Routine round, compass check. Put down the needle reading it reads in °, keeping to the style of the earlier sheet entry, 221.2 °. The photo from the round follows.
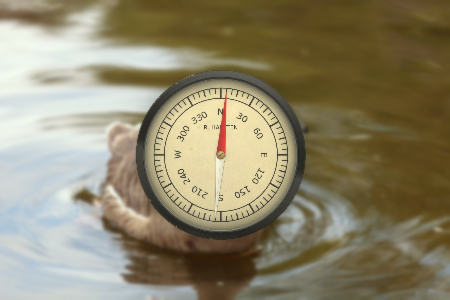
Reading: 5 °
